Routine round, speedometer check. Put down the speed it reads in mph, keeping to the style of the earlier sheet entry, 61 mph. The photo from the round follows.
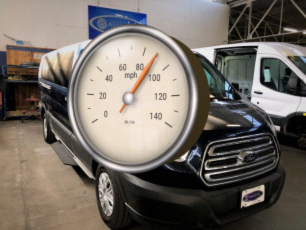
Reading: 90 mph
